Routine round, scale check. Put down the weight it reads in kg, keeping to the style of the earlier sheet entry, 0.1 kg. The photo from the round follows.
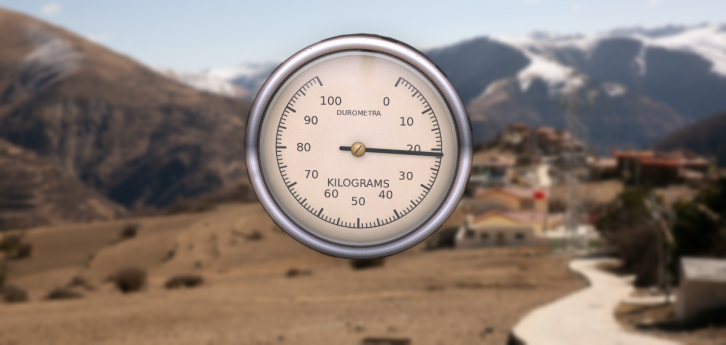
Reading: 21 kg
